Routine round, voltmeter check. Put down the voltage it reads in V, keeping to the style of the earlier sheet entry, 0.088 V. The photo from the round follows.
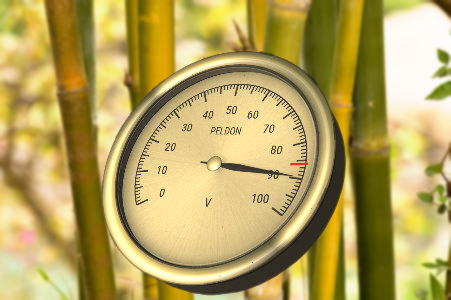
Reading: 90 V
